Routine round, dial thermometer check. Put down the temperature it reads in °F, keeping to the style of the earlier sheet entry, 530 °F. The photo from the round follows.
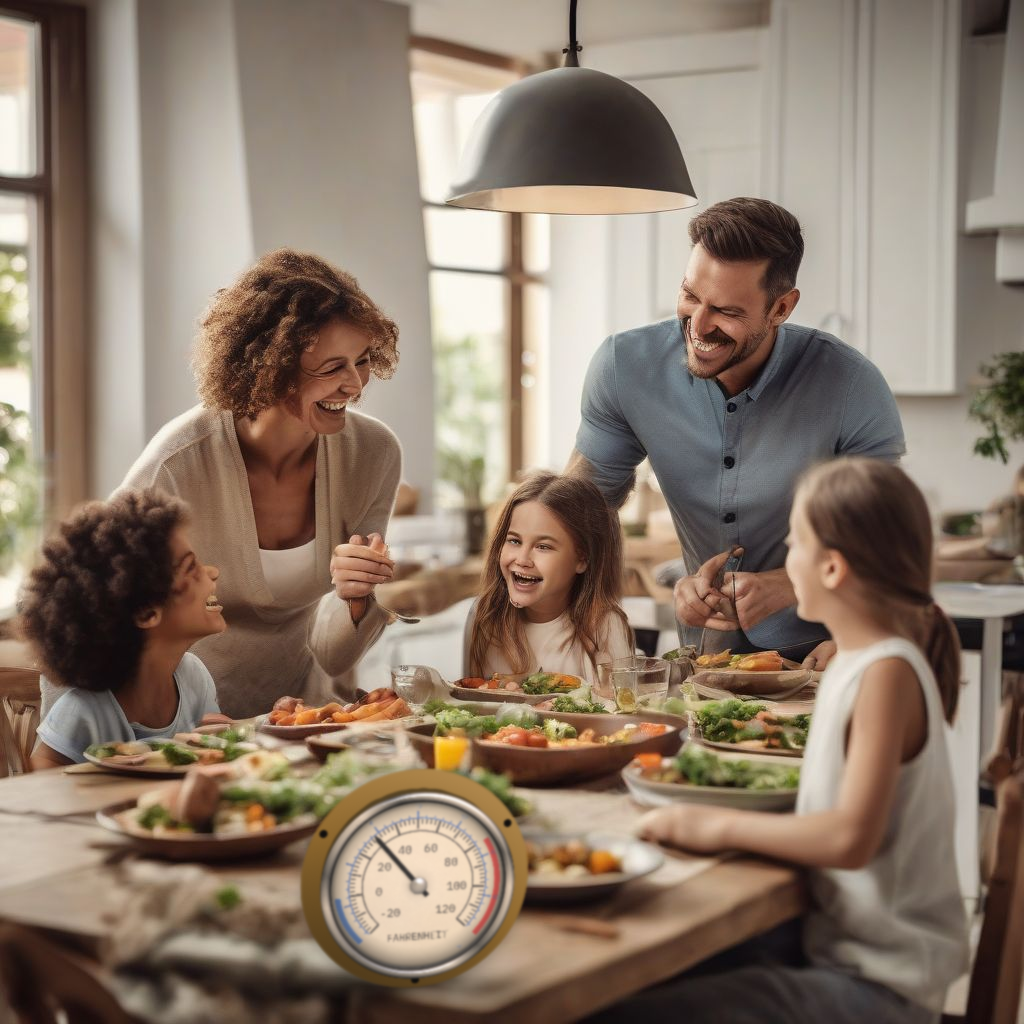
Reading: 30 °F
